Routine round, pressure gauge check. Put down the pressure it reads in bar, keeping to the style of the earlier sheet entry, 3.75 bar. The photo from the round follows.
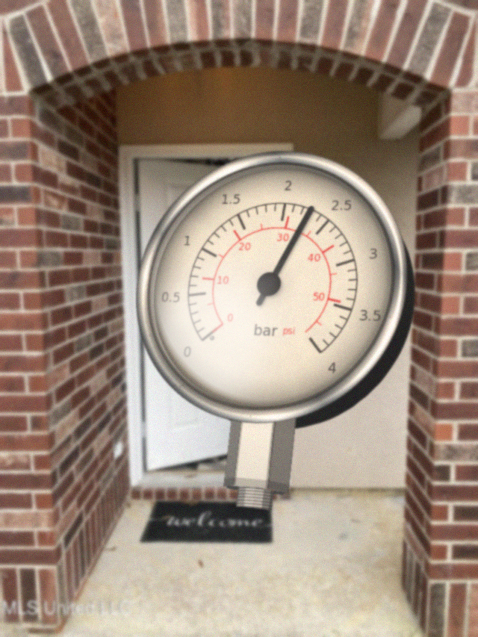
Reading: 2.3 bar
